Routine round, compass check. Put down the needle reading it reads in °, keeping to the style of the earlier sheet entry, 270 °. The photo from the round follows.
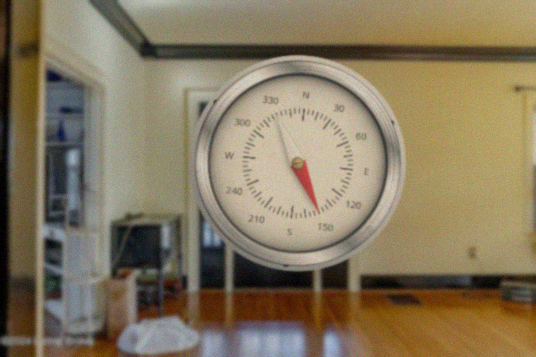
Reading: 150 °
